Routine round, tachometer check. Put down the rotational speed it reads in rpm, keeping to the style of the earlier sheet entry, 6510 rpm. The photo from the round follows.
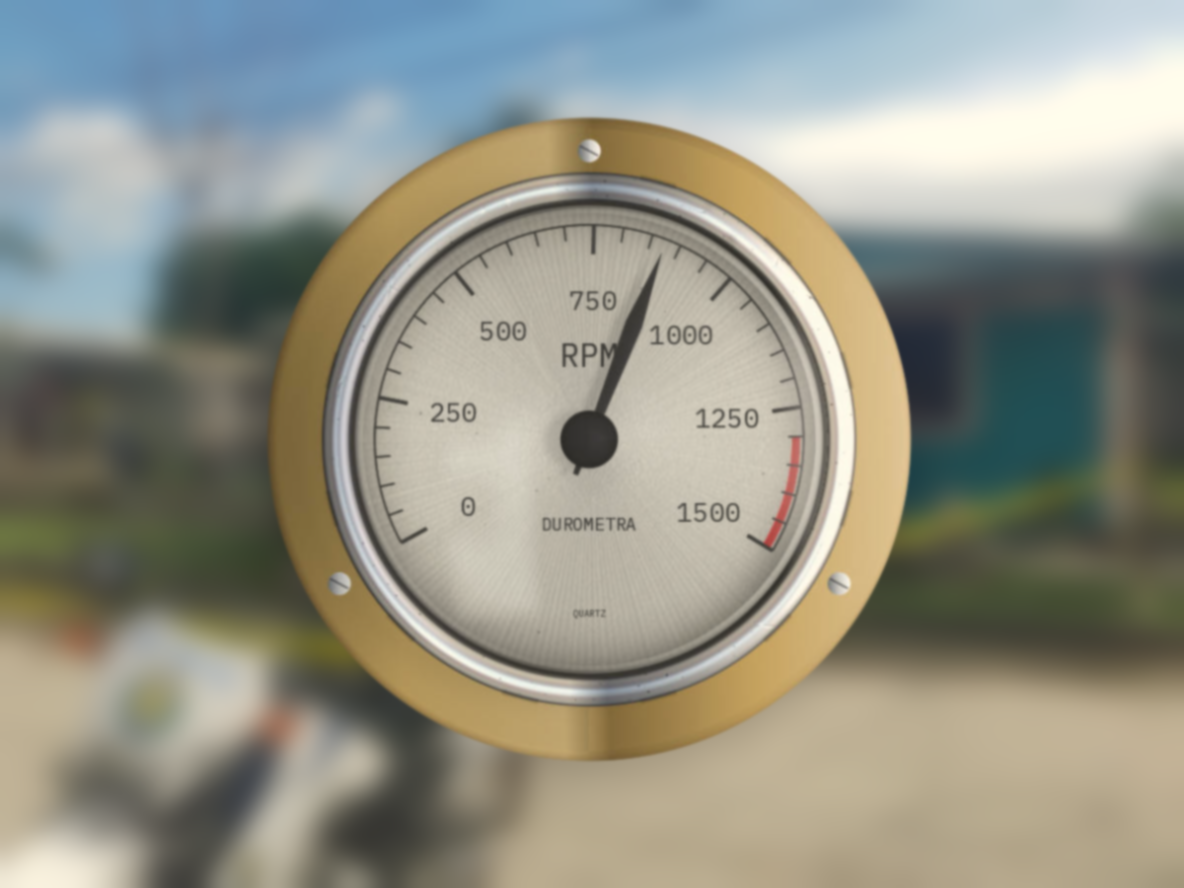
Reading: 875 rpm
